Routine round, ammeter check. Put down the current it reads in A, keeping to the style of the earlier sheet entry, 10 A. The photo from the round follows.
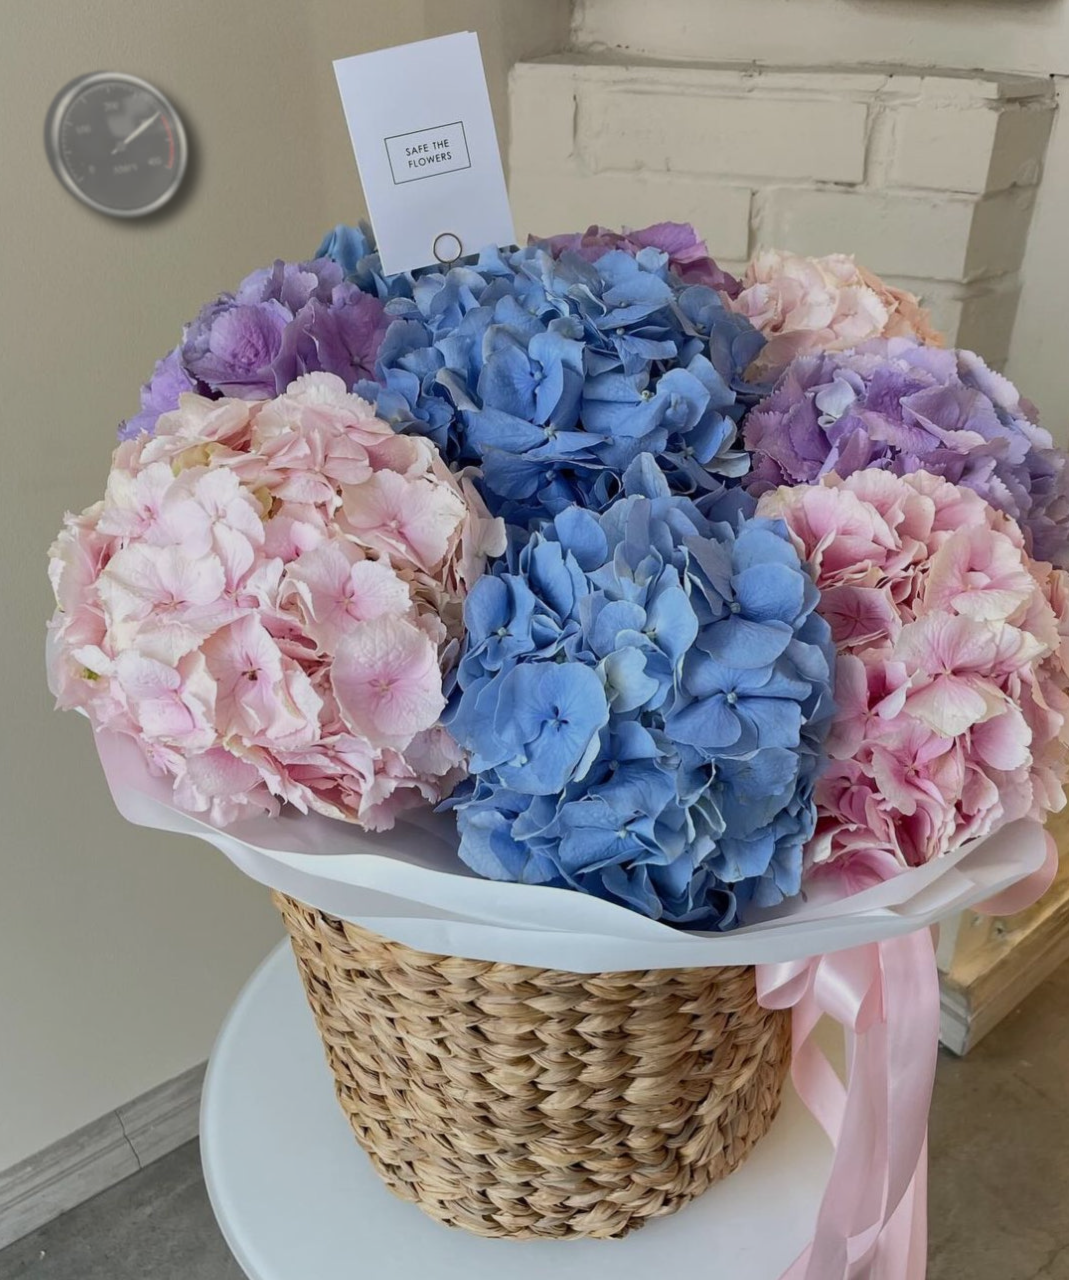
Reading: 300 A
